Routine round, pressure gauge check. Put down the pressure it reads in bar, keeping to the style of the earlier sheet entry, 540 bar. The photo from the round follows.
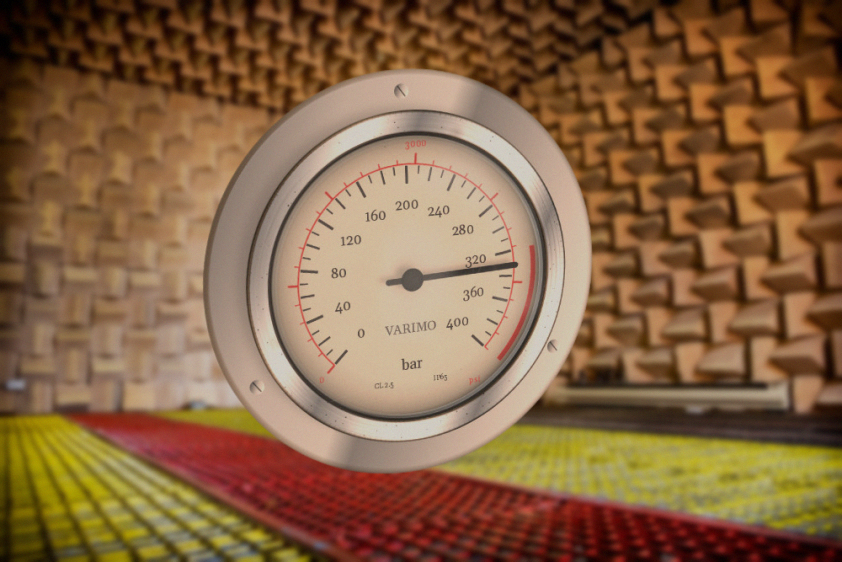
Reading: 330 bar
